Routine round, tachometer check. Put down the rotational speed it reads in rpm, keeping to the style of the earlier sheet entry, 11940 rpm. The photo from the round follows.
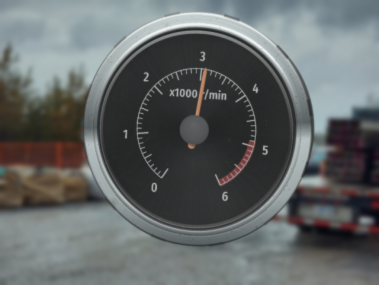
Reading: 3100 rpm
